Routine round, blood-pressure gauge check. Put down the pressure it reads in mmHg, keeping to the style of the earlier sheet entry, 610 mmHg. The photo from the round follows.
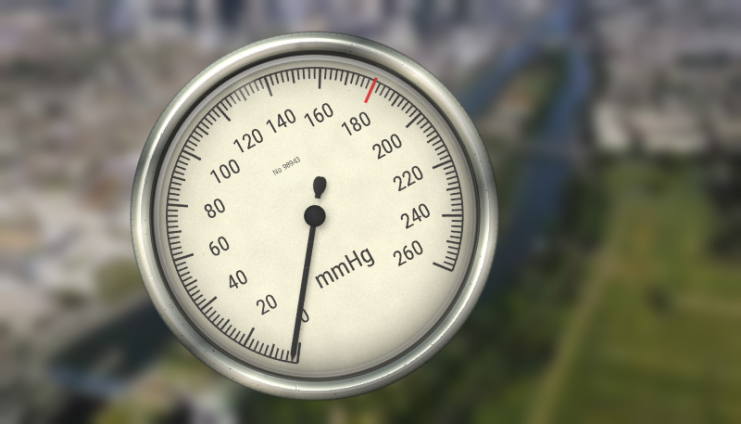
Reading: 2 mmHg
